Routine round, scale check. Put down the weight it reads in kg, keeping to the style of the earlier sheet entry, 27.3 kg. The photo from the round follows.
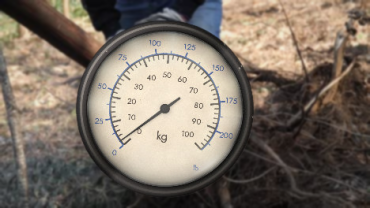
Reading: 2 kg
